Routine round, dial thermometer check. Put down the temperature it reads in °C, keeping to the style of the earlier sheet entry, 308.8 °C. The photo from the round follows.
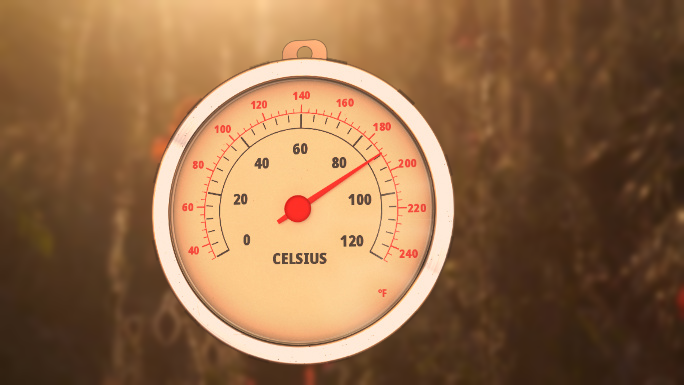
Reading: 88 °C
